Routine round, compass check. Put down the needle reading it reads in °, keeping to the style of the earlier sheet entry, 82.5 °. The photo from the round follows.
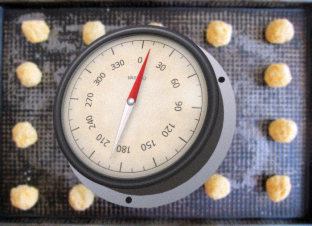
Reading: 10 °
